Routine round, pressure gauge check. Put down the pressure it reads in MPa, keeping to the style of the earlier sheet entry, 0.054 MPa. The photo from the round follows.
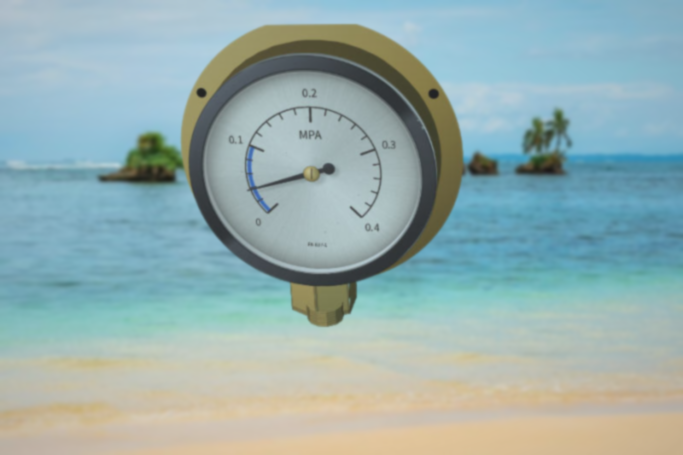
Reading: 0.04 MPa
